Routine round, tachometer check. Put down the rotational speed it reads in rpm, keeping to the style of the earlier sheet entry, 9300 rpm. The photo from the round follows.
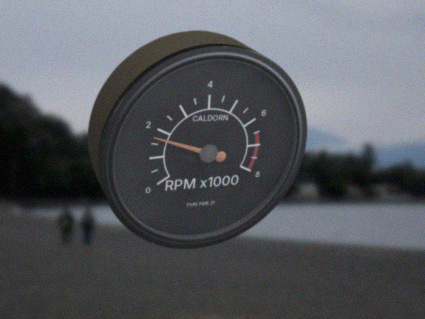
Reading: 1750 rpm
